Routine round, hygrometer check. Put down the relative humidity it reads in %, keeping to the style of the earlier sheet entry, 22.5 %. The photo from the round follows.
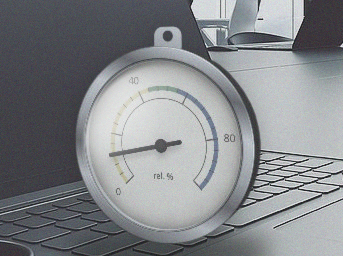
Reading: 12 %
